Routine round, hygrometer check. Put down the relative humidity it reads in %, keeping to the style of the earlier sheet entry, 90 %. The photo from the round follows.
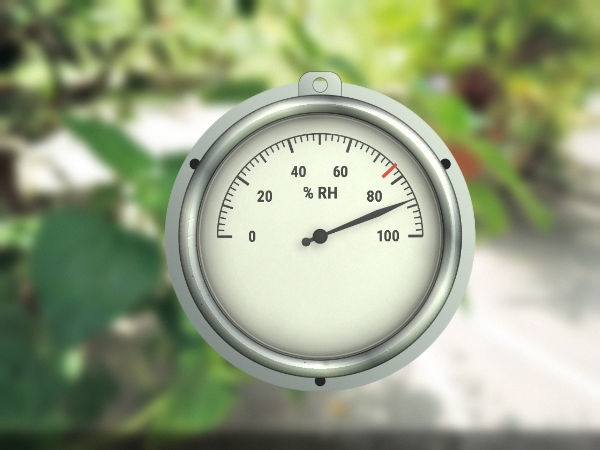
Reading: 88 %
